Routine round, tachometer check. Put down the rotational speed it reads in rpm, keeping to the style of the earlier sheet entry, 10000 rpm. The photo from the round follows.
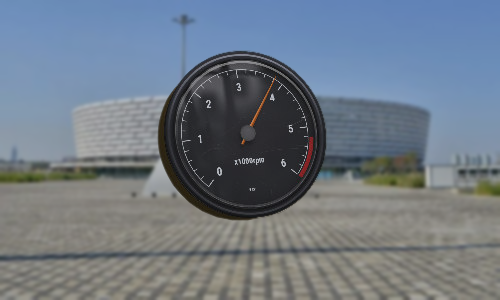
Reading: 3800 rpm
